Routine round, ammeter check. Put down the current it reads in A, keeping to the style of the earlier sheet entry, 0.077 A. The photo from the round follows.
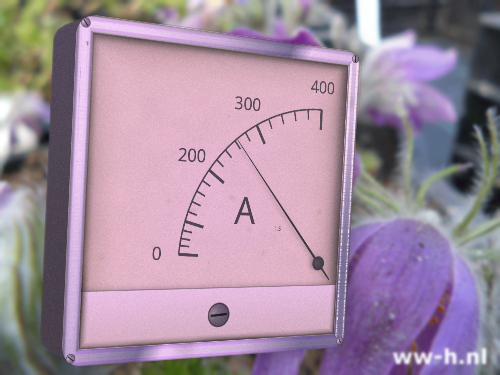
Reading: 260 A
